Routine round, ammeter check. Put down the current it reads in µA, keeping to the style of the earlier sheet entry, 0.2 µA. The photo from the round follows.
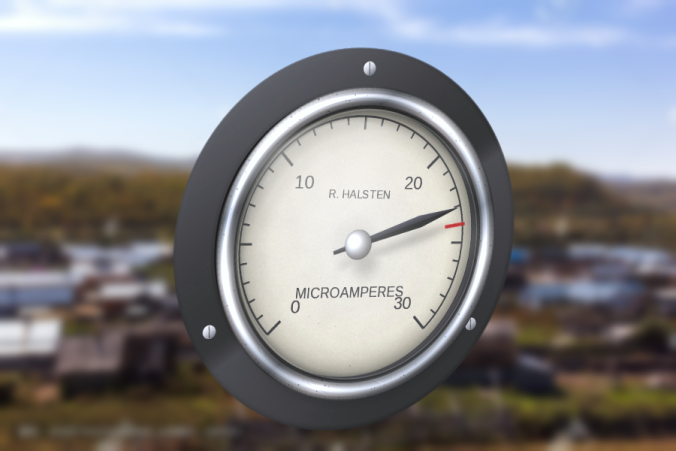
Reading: 23 µA
